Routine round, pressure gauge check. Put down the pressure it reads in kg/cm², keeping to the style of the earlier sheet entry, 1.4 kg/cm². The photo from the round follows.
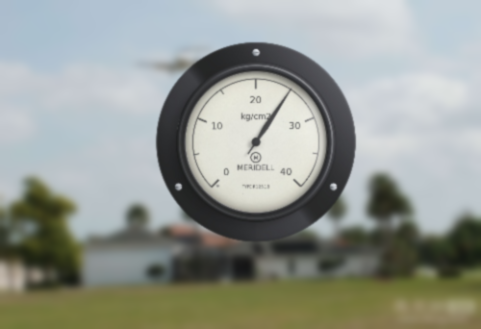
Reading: 25 kg/cm²
